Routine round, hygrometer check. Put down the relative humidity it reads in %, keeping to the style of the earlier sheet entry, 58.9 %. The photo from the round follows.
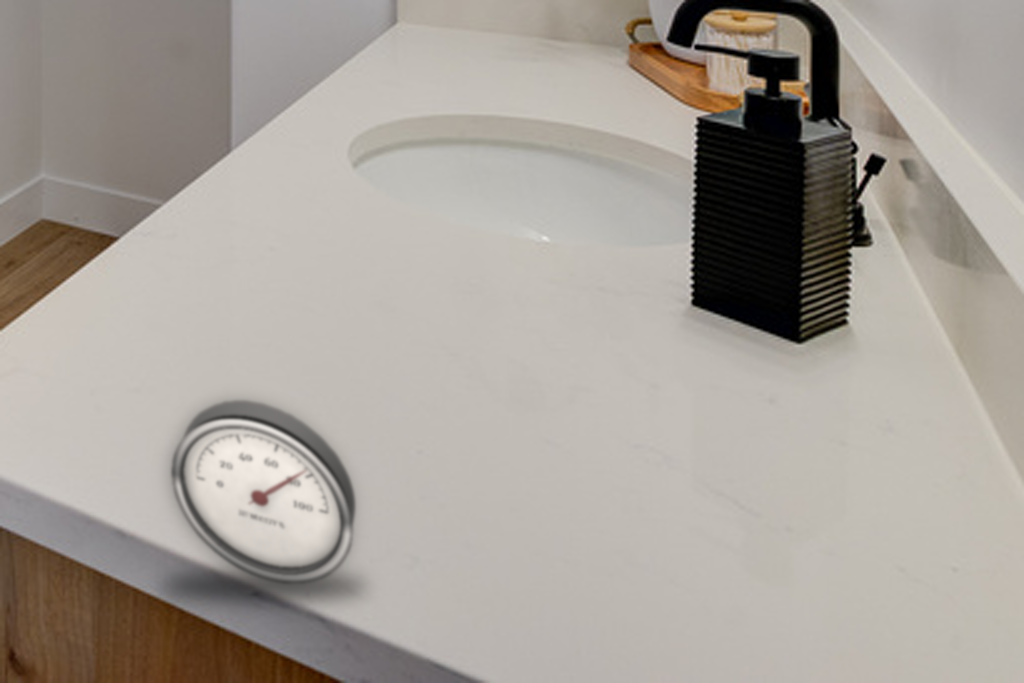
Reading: 76 %
